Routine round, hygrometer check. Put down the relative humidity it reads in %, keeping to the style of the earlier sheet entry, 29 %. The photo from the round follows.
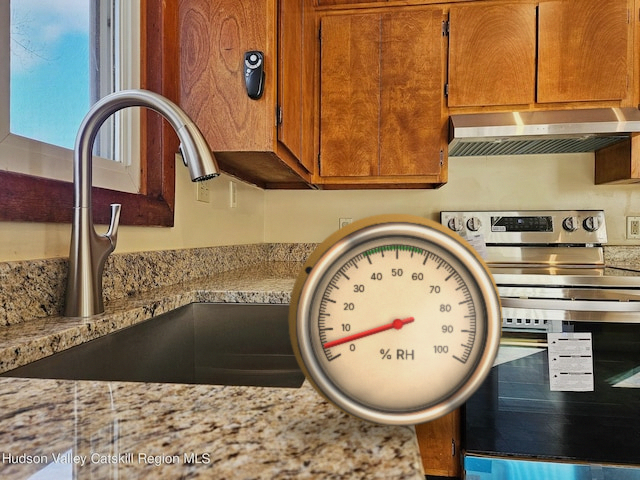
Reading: 5 %
